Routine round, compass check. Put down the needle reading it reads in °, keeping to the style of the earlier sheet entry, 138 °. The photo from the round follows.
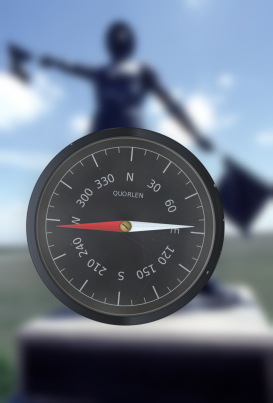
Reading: 265 °
